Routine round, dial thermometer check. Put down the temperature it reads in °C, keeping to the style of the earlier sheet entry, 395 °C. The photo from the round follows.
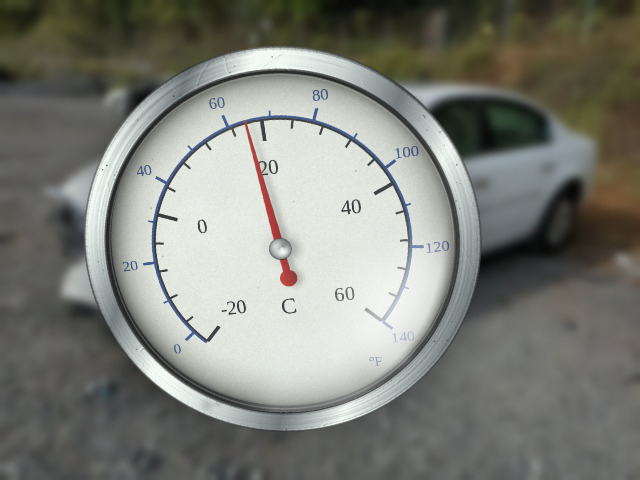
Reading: 18 °C
